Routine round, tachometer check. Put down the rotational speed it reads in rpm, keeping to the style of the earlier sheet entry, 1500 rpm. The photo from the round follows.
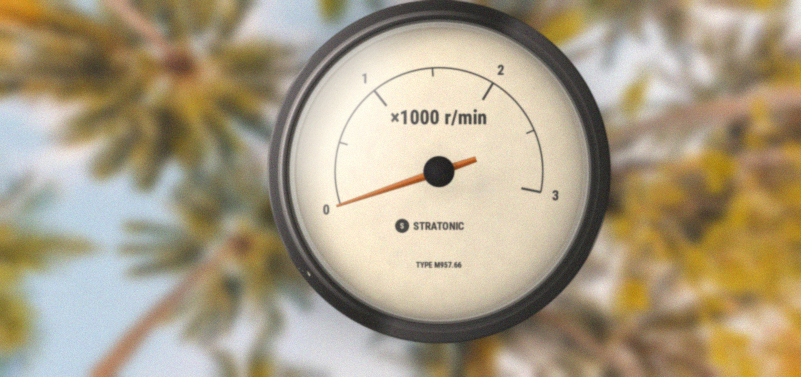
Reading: 0 rpm
